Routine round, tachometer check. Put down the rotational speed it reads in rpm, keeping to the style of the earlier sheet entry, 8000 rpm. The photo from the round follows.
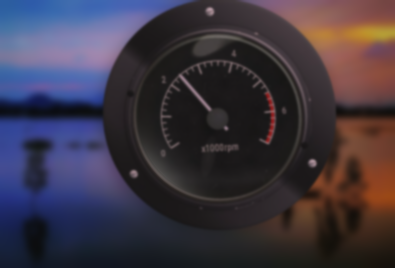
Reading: 2400 rpm
